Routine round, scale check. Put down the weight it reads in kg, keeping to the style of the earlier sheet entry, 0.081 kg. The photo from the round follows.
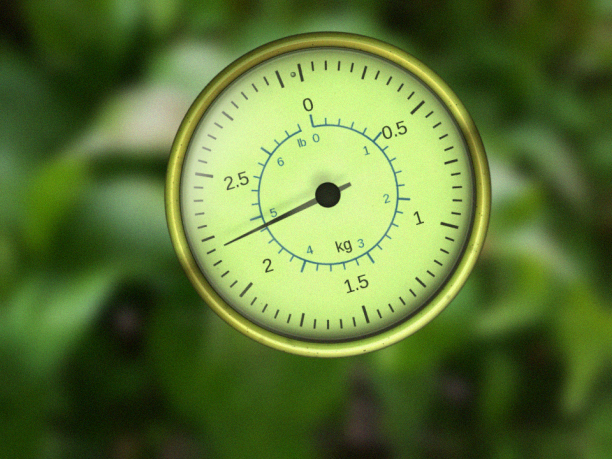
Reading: 2.2 kg
